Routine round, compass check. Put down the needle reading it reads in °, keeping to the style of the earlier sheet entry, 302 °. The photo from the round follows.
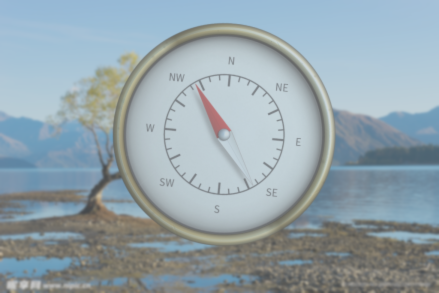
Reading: 325 °
